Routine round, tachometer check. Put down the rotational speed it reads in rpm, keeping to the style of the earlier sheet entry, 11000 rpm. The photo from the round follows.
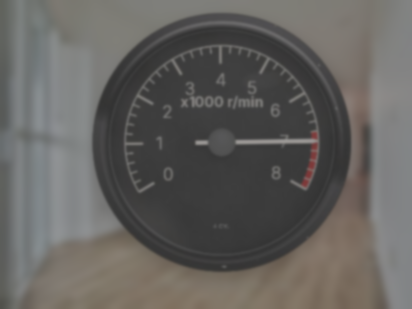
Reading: 7000 rpm
